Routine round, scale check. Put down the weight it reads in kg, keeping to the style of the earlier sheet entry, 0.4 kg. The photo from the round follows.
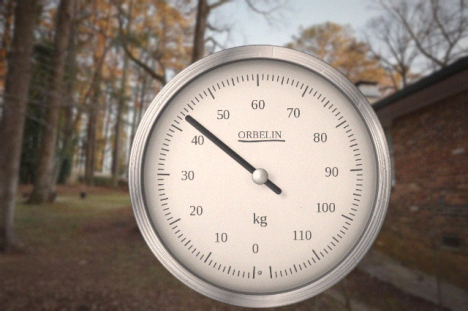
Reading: 43 kg
